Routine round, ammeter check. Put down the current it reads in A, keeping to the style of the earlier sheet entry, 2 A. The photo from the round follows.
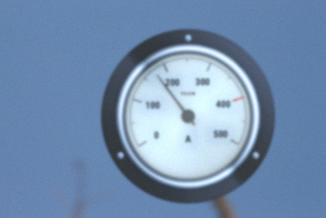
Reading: 175 A
